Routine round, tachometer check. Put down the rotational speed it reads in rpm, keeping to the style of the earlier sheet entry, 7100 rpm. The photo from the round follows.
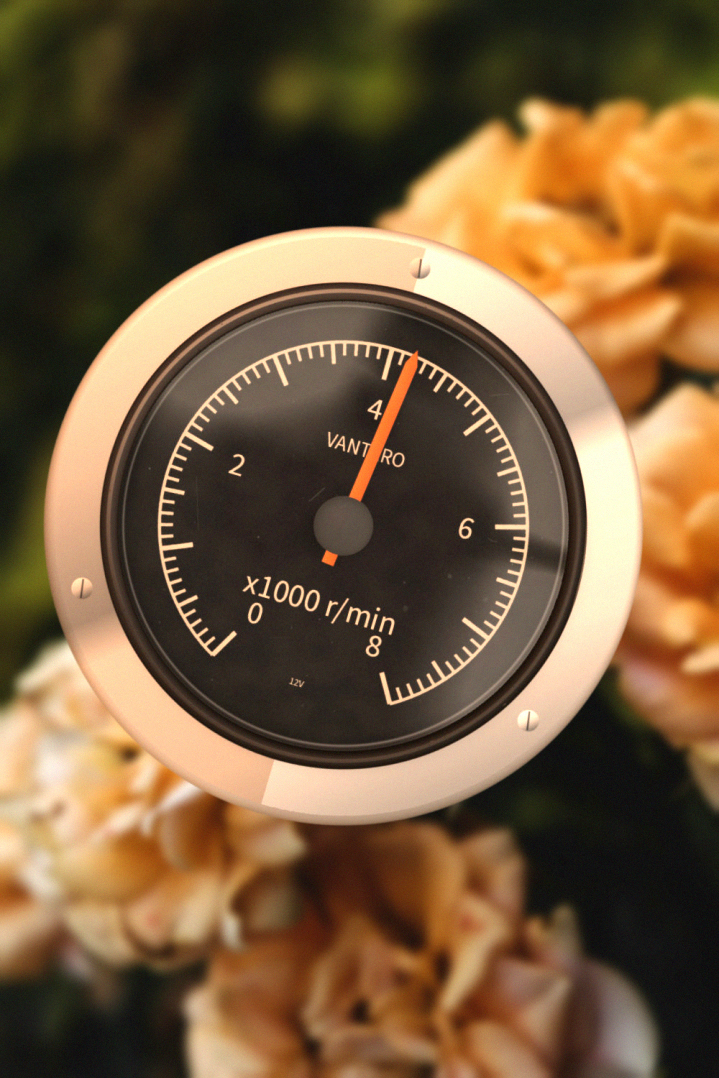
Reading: 4200 rpm
